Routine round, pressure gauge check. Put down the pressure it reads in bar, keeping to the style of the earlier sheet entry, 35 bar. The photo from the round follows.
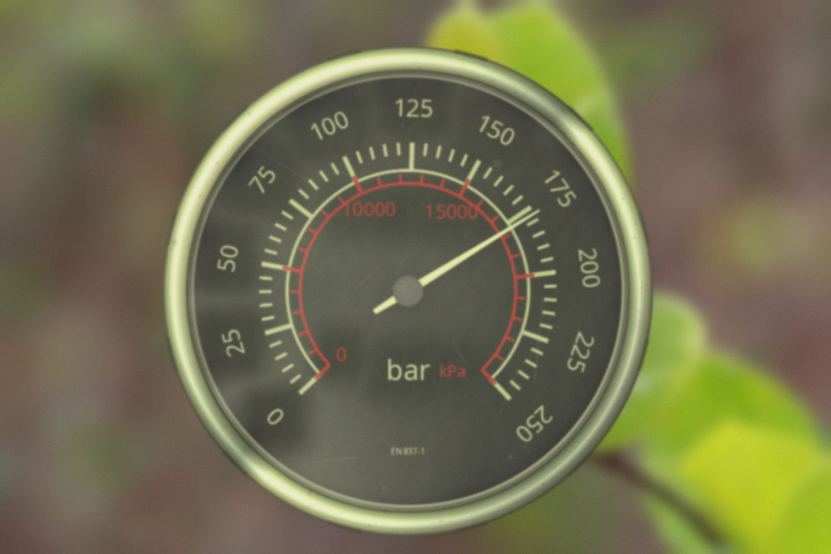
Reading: 177.5 bar
